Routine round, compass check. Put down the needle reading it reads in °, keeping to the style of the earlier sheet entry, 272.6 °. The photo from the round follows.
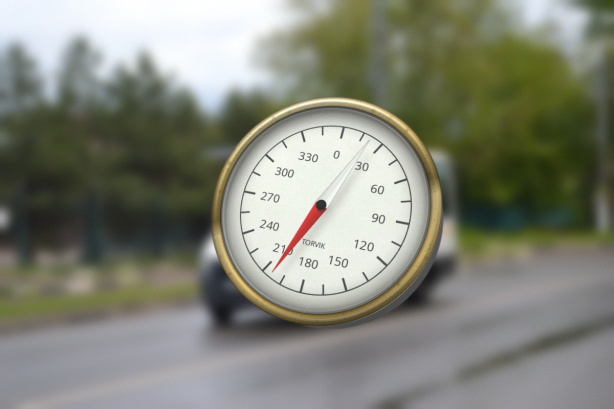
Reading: 202.5 °
